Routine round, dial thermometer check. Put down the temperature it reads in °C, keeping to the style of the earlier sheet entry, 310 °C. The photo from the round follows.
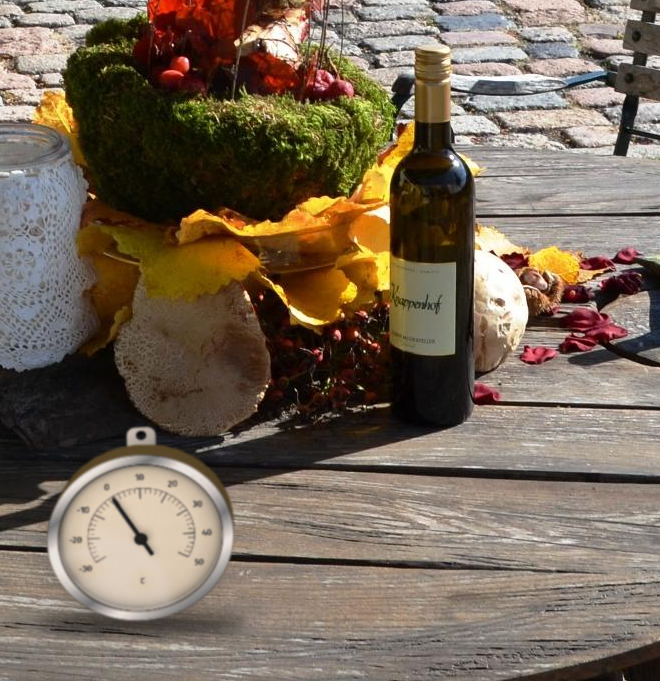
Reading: 0 °C
